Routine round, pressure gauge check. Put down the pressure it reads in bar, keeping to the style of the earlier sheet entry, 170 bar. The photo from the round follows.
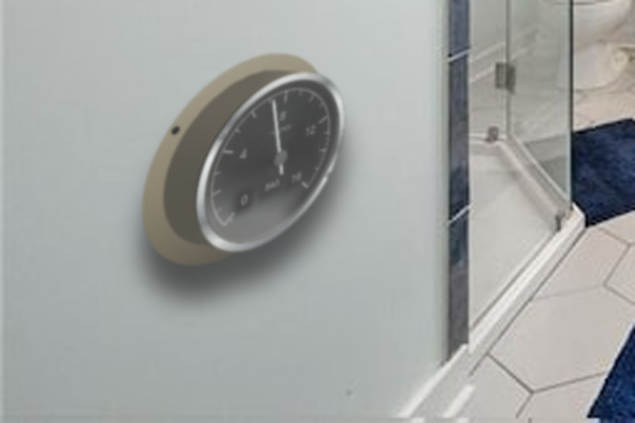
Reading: 7 bar
